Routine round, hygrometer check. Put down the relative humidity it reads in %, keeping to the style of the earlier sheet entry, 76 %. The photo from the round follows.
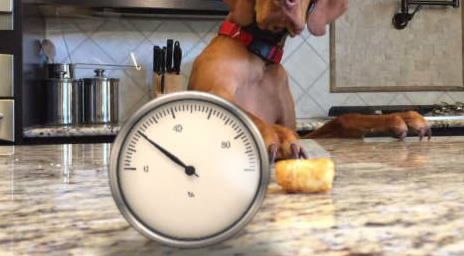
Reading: 20 %
